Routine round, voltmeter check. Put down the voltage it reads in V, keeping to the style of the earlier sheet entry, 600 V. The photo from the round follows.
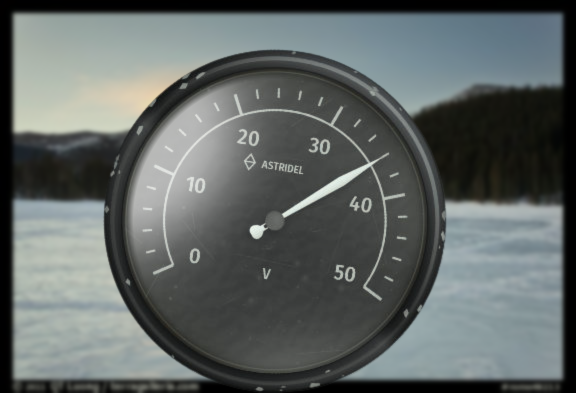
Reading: 36 V
